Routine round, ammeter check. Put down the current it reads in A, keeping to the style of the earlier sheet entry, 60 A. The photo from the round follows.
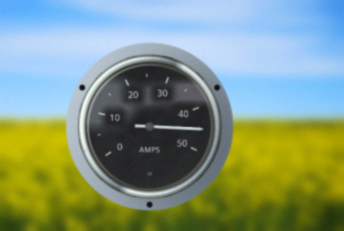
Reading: 45 A
